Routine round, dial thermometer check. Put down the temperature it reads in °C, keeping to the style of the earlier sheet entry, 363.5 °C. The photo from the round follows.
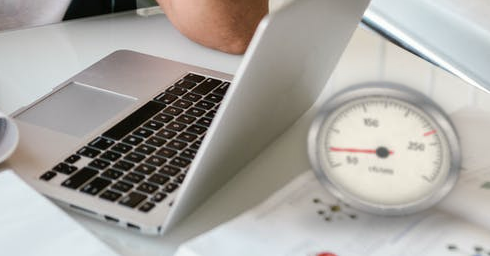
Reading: 75 °C
